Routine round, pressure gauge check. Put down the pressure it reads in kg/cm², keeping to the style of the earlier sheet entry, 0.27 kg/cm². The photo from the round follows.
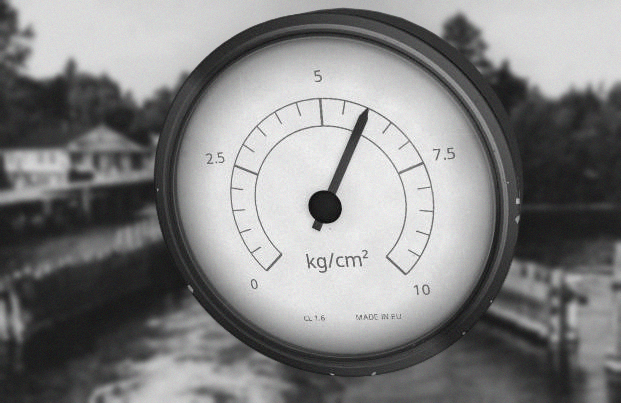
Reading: 6 kg/cm²
